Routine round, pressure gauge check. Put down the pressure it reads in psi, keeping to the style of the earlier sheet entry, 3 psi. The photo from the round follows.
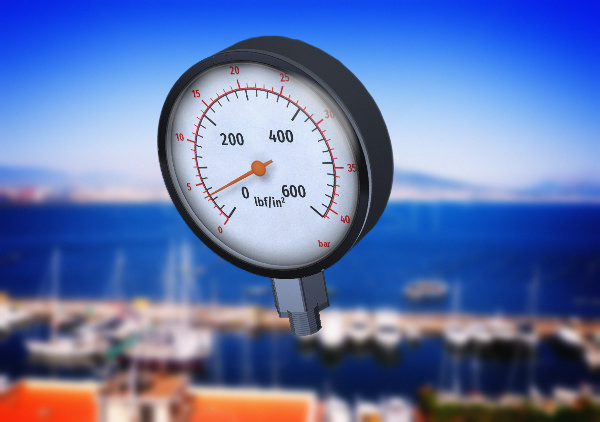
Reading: 50 psi
